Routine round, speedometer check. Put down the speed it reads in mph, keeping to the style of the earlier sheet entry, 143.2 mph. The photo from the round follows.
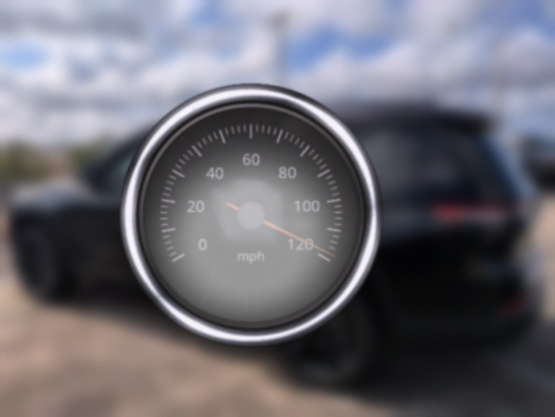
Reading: 118 mph
